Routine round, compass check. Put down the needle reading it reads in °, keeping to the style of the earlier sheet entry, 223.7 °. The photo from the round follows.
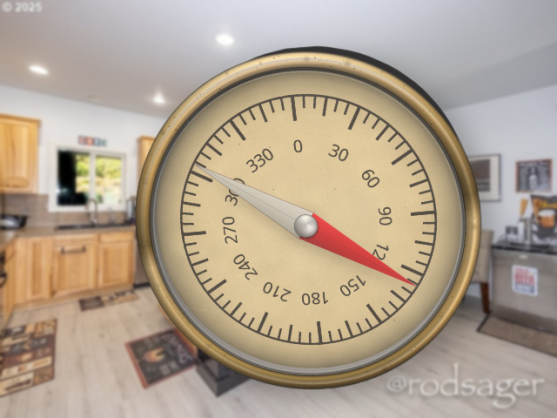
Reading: 125 °
